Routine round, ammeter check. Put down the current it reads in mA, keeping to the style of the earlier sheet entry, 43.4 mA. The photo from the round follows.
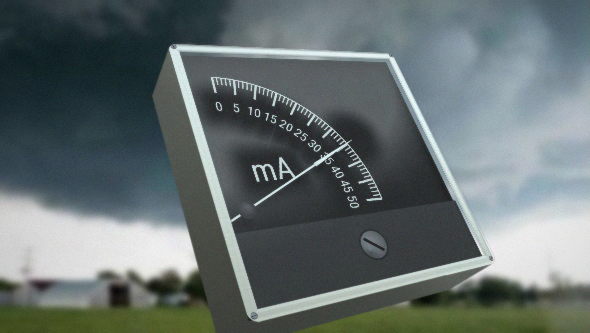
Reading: 35 mA
